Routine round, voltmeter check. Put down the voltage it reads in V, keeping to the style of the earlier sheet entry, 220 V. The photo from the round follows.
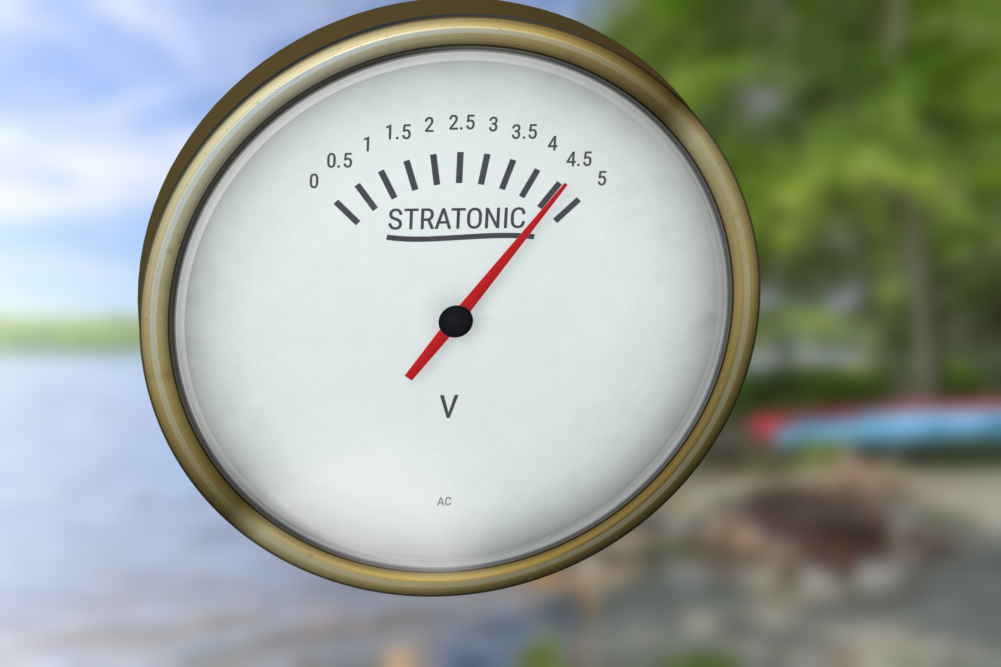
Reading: 4.5 V
